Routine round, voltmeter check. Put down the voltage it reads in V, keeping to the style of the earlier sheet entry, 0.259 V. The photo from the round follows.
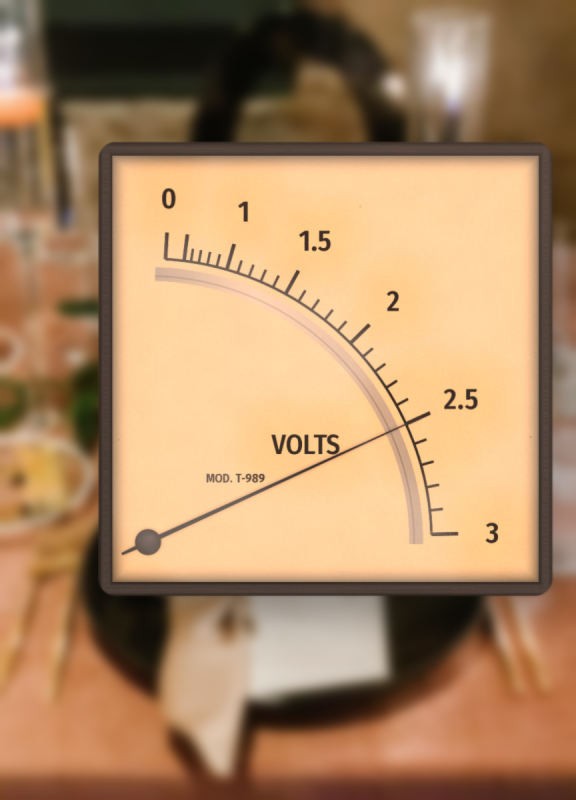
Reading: 2.5 V
